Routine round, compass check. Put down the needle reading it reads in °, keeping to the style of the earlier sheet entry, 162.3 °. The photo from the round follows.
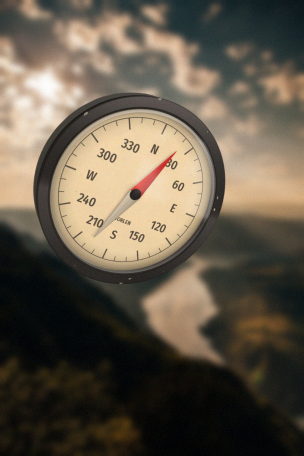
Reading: 20 °
